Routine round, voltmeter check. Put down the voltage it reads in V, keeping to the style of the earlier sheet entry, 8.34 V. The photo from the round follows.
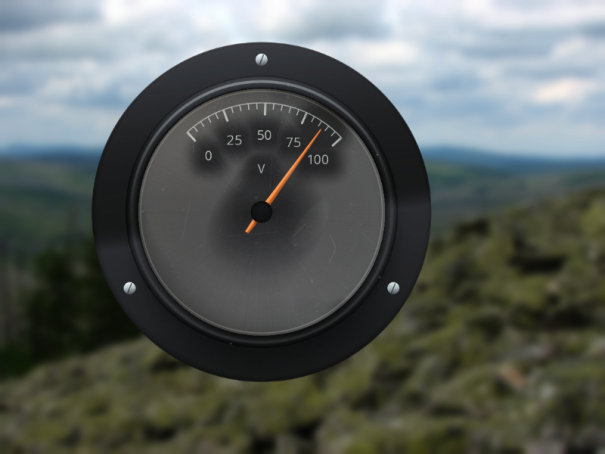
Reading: 87.5 V
